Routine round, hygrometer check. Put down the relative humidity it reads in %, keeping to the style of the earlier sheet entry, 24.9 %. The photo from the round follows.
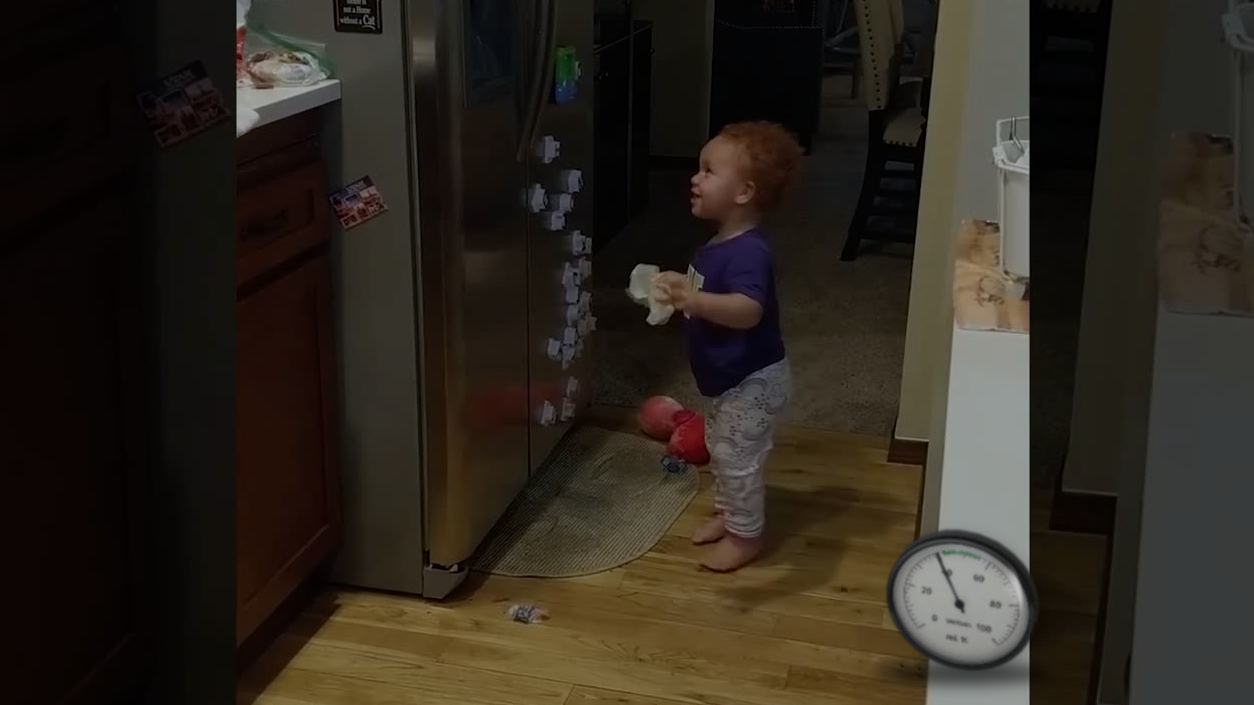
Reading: 40 %
